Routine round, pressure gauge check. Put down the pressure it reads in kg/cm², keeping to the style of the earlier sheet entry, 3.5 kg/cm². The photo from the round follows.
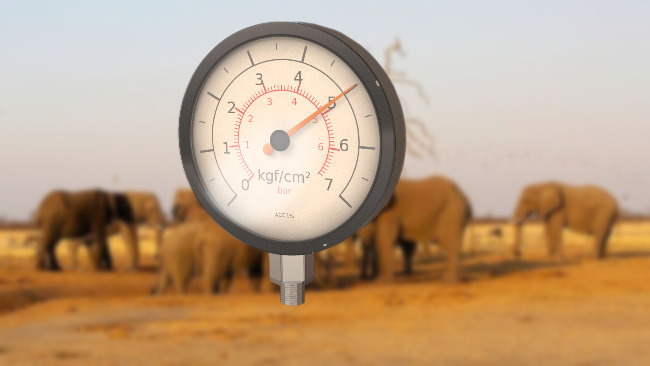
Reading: 5 kg/cm²
